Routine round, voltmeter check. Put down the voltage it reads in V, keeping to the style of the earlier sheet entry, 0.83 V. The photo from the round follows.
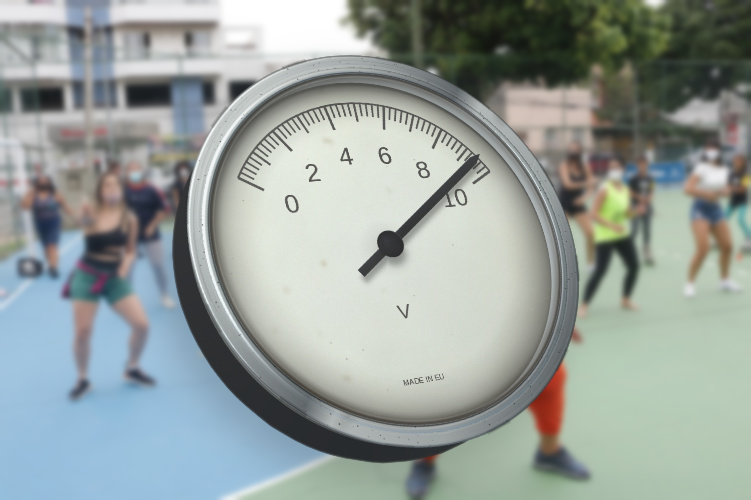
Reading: 9.4 V
